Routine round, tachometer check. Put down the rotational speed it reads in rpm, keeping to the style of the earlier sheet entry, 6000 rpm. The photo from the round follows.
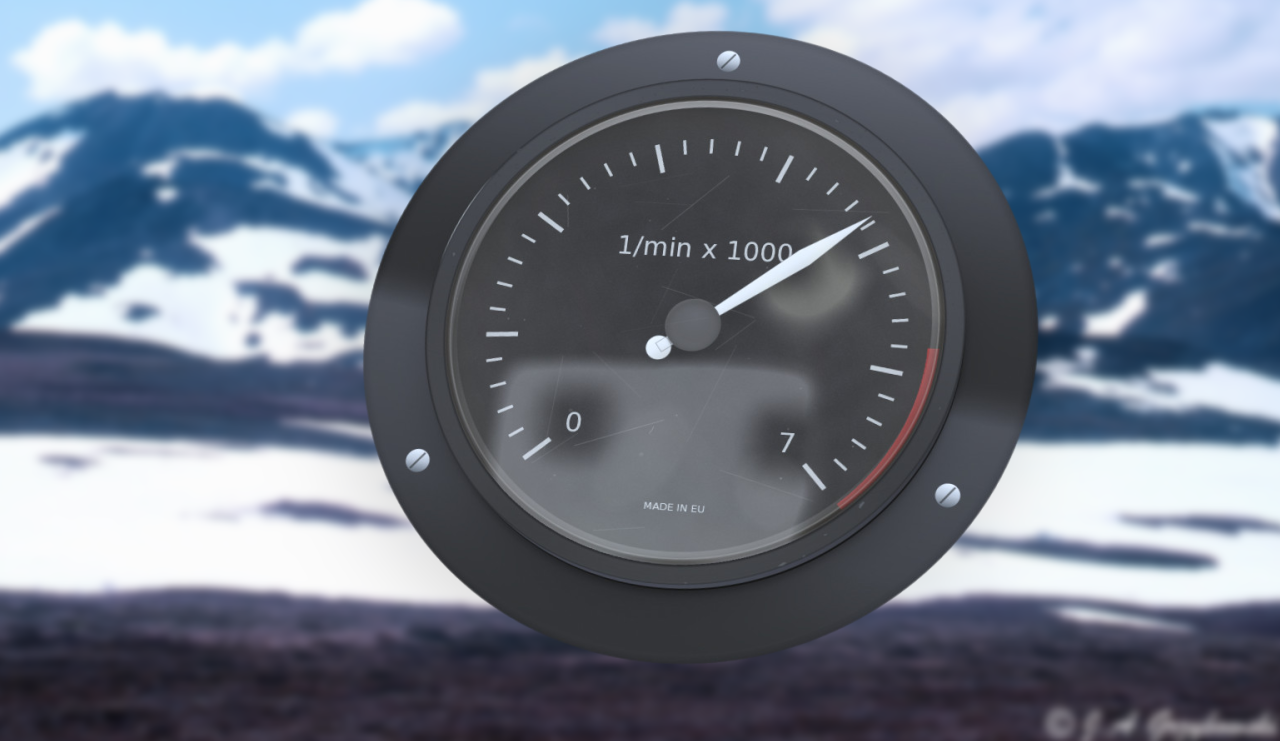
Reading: 4800 rpm
